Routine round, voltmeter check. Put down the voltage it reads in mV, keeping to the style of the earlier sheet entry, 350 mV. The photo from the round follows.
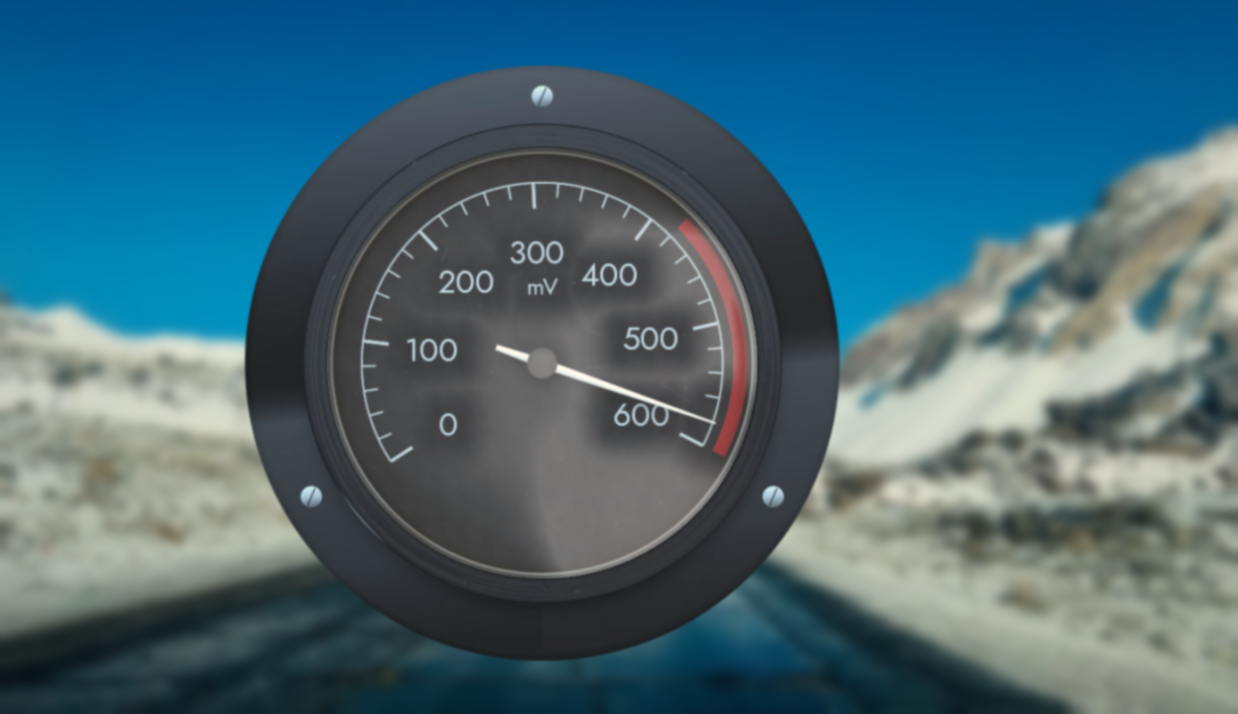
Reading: 580 mV
